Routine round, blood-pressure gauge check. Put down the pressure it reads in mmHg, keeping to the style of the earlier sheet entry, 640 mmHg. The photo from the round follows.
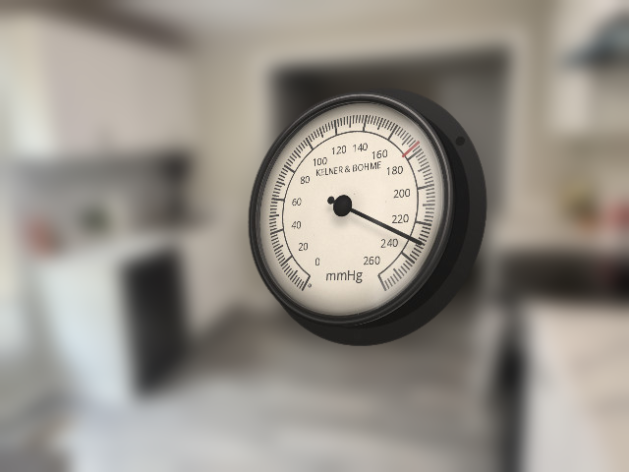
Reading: 230 mmHg
